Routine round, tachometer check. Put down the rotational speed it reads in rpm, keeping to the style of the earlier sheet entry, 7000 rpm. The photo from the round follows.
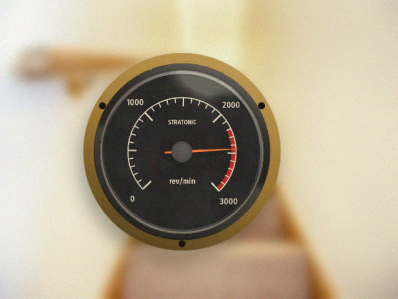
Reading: 2450 rpm
